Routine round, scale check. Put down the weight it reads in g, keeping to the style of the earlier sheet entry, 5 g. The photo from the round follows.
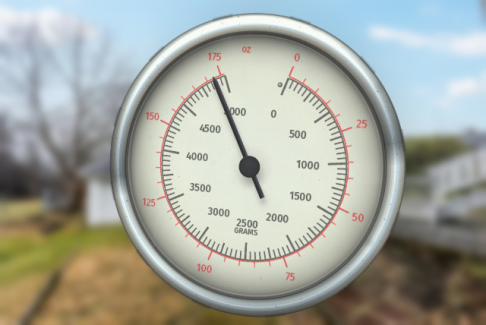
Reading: 4900 g
